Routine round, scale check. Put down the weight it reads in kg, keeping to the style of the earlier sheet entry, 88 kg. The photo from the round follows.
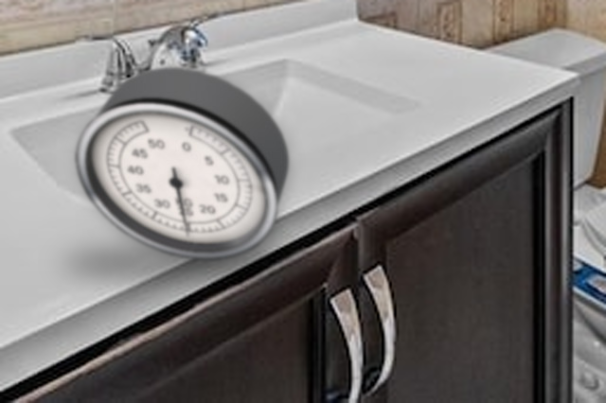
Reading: 25 kg
